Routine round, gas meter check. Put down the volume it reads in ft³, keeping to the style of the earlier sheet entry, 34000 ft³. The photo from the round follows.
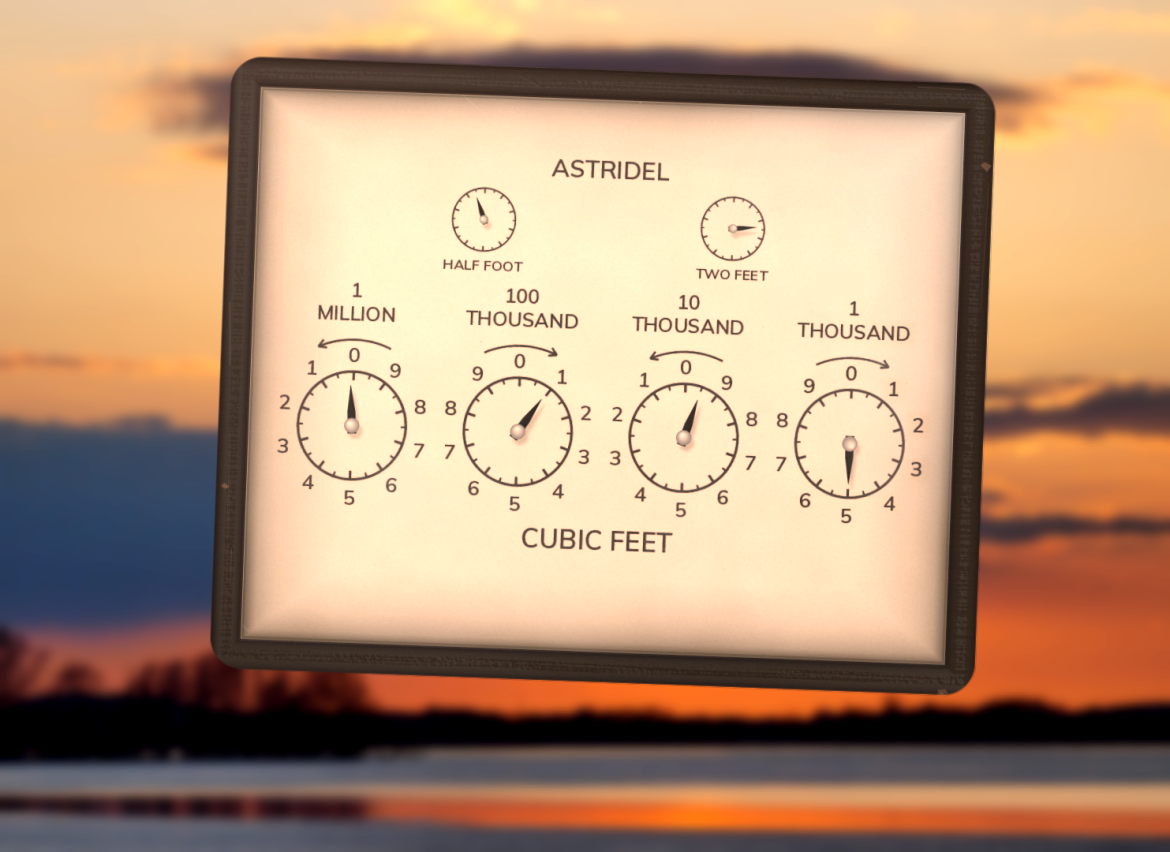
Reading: 9500 ft³
